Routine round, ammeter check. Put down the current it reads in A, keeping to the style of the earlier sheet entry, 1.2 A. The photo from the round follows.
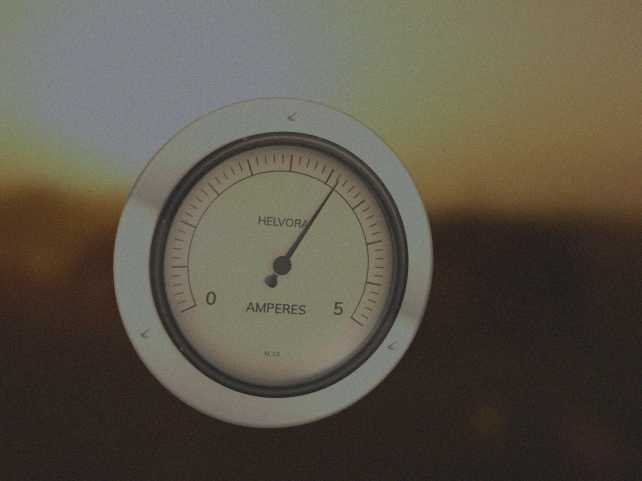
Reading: 3.1 A
